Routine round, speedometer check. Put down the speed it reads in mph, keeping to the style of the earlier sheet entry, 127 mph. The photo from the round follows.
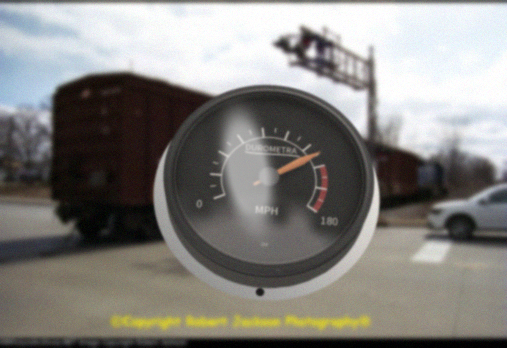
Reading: 130 mph
